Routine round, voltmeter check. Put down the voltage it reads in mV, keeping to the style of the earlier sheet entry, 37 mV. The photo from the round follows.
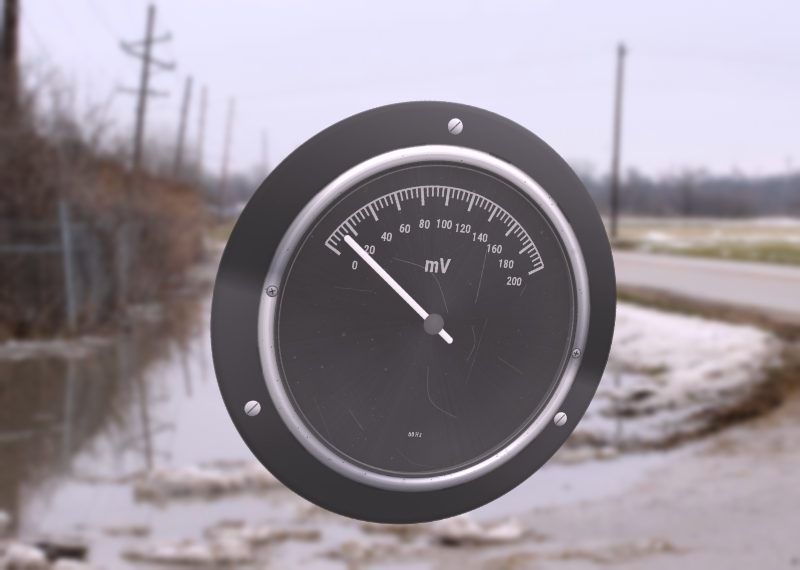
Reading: 12 mV
